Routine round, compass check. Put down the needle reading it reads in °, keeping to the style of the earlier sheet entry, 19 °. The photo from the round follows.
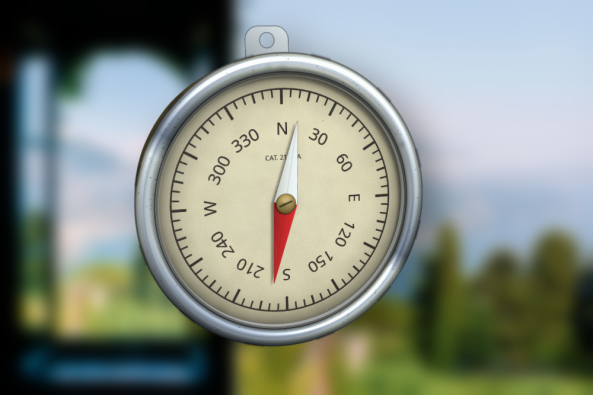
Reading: 190 °
